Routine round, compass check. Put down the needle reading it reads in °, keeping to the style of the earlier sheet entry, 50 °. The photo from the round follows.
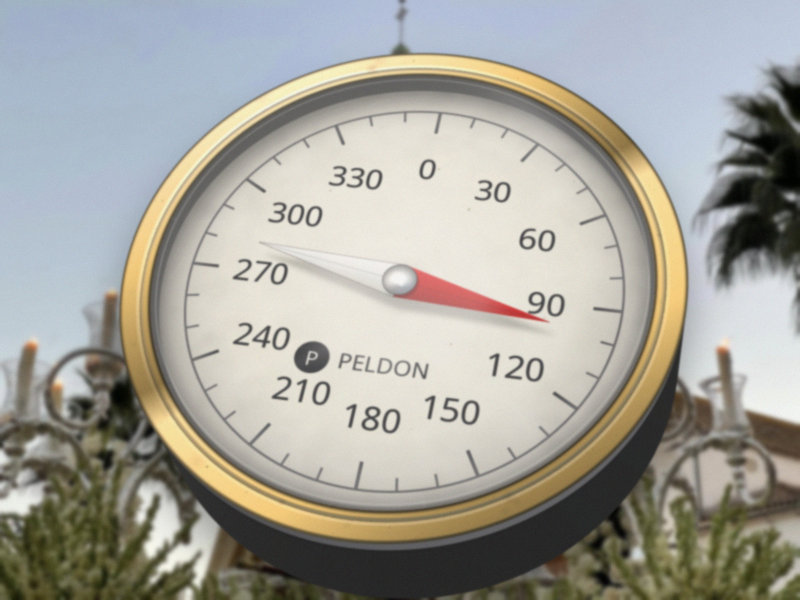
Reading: 100 °
